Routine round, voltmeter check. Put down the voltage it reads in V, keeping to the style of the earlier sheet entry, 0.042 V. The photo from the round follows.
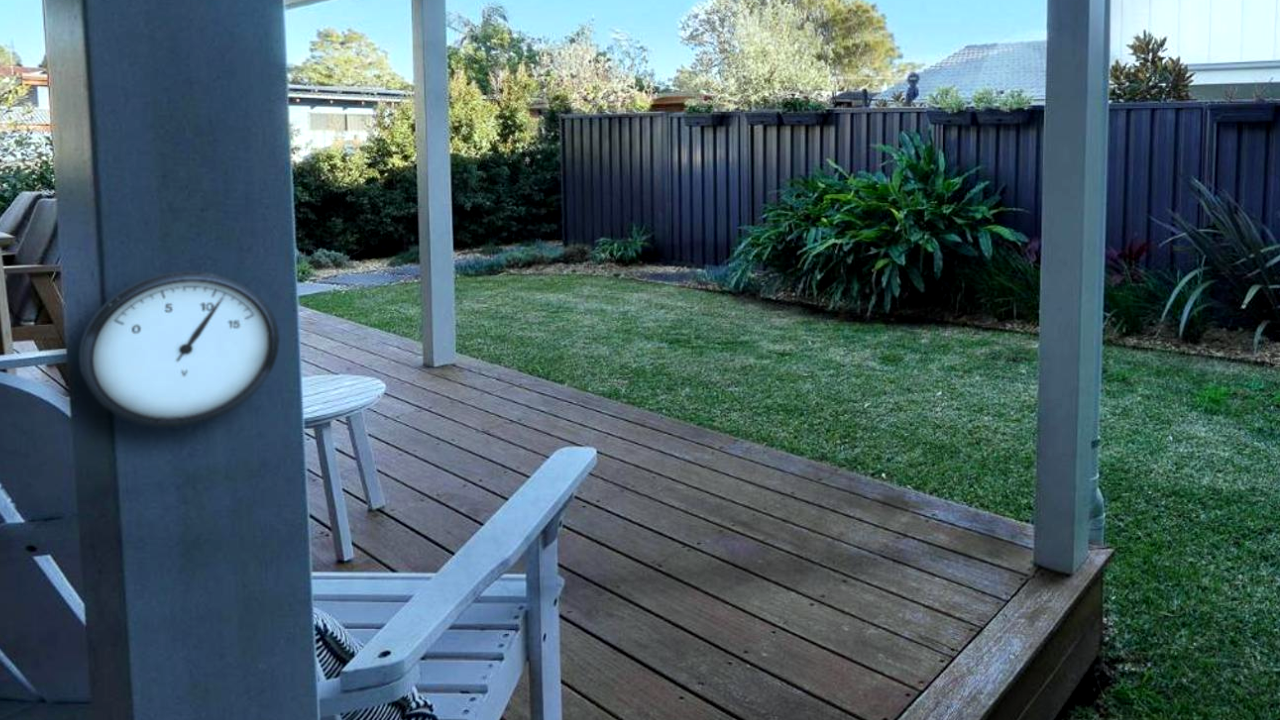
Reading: 11 V
